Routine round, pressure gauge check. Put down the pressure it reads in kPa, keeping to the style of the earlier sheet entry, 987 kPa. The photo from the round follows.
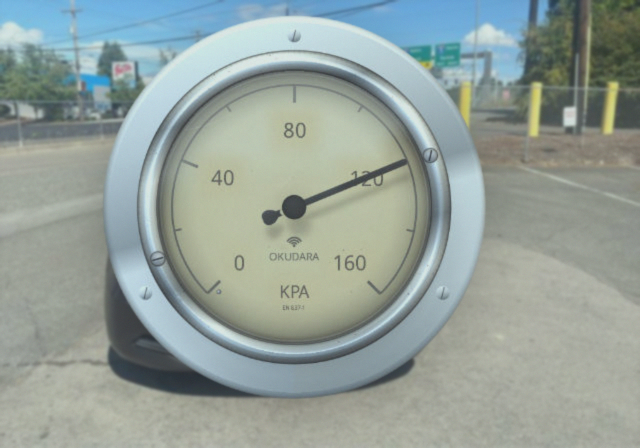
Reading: 120 kPa
